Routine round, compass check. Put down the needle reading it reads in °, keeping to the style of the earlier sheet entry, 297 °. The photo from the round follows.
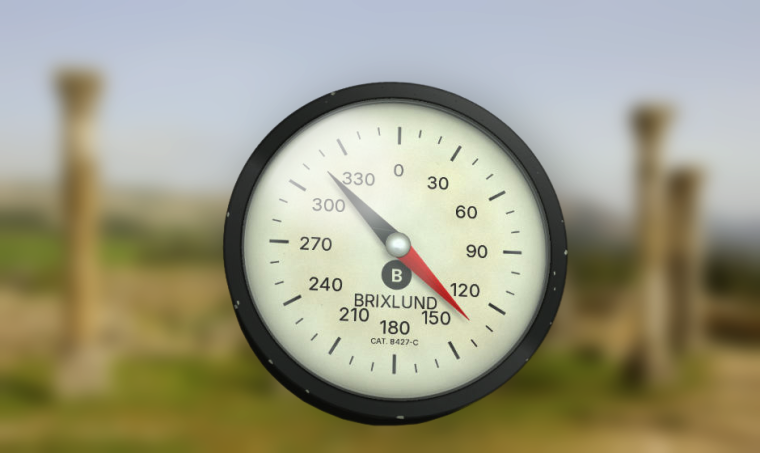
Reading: 135 °
